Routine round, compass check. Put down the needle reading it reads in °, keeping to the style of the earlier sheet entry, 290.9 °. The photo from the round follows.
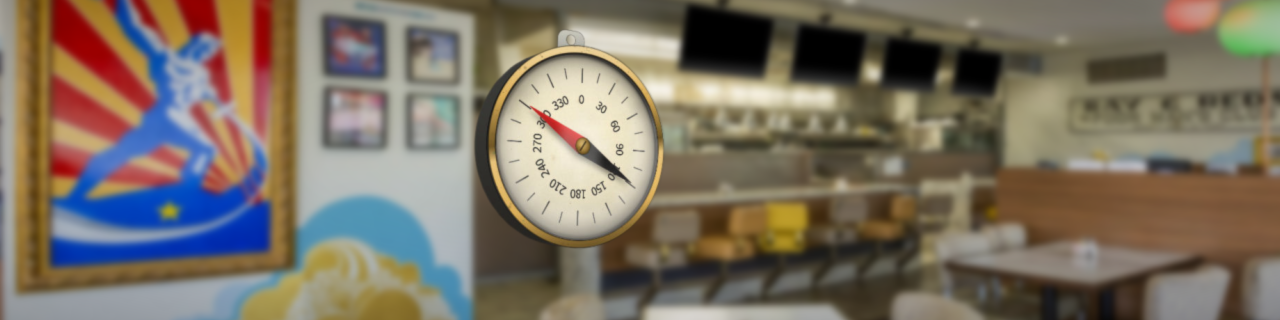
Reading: 300 °
